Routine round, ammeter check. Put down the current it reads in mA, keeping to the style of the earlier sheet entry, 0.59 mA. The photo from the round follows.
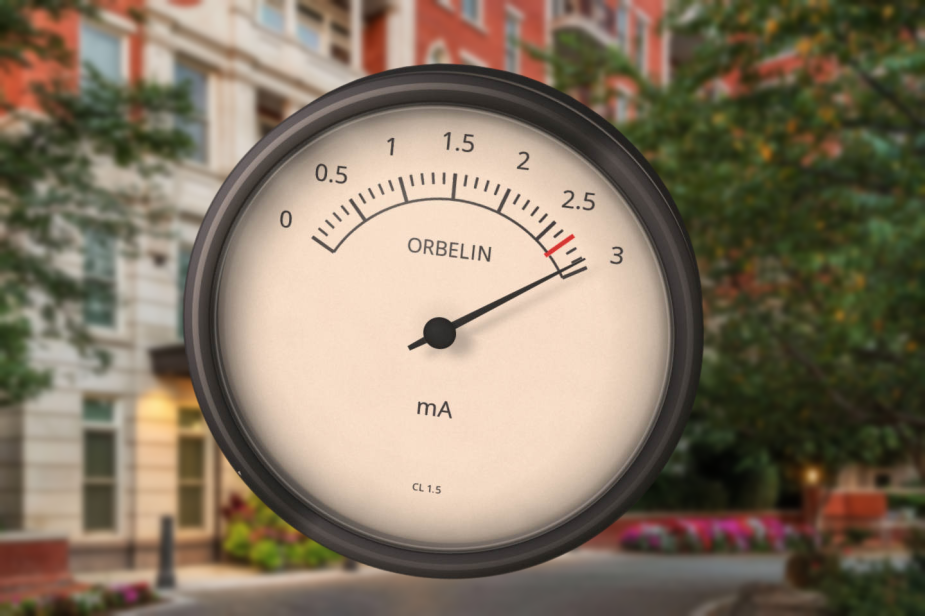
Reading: 2.9 mA
